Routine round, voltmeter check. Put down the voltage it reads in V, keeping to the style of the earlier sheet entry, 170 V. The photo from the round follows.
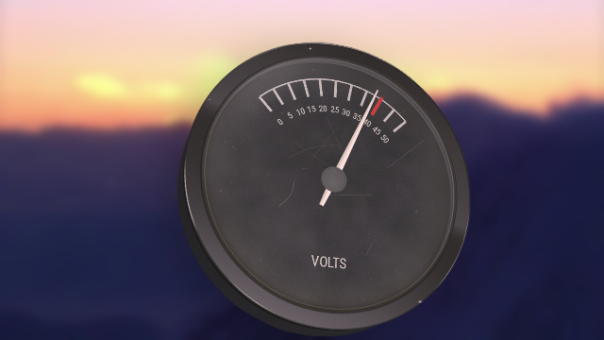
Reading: 37.5 V
